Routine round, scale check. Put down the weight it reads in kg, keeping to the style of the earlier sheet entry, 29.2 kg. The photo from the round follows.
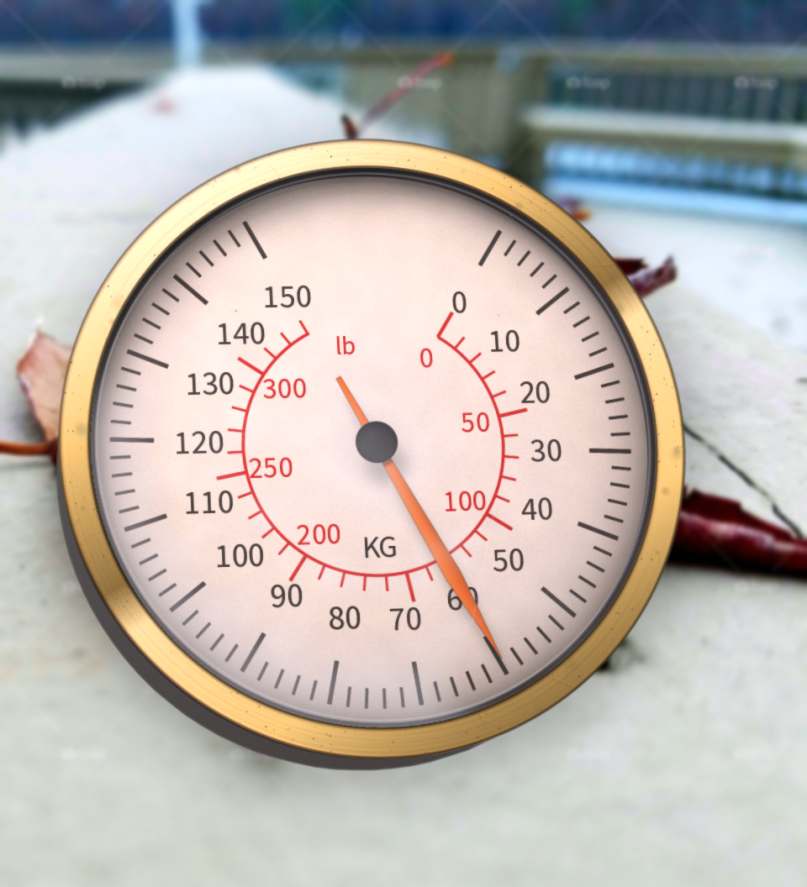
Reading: 60 kg
